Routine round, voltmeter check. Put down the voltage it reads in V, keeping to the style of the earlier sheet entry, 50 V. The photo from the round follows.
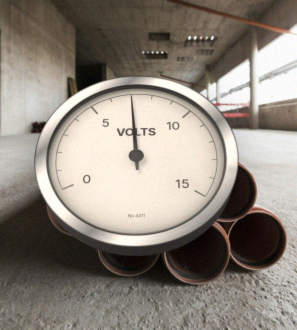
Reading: 7 V
